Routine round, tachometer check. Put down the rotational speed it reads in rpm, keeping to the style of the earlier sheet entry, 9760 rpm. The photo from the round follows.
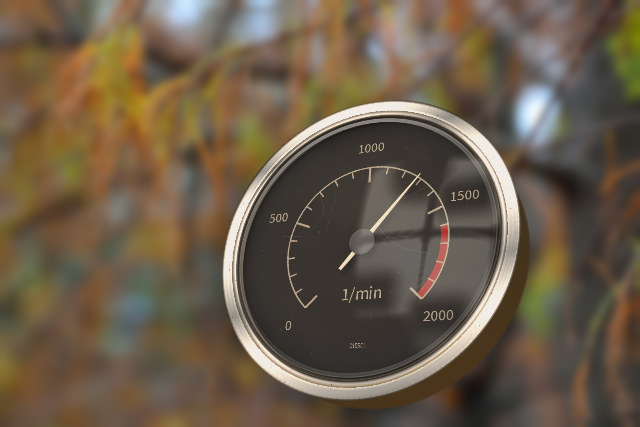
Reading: 1300 rpm
